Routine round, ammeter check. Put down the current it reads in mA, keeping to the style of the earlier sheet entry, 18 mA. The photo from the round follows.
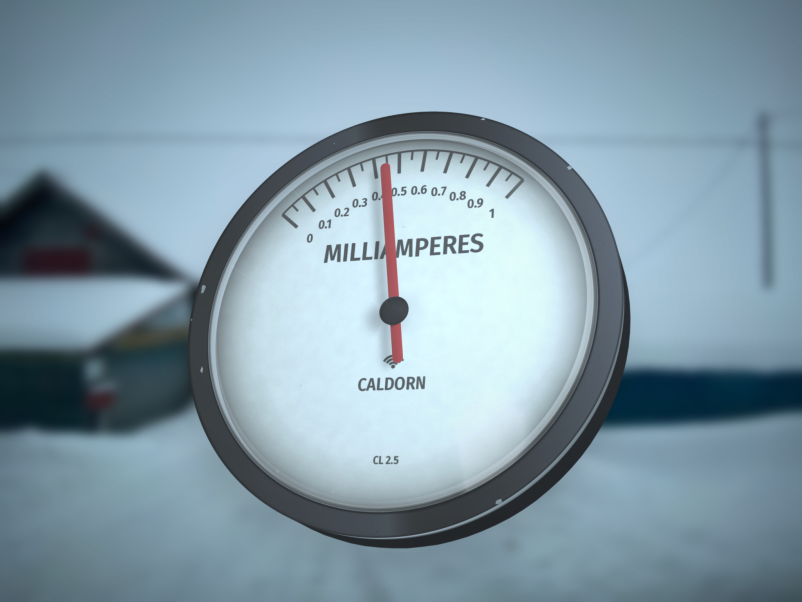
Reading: 0.45 mA
